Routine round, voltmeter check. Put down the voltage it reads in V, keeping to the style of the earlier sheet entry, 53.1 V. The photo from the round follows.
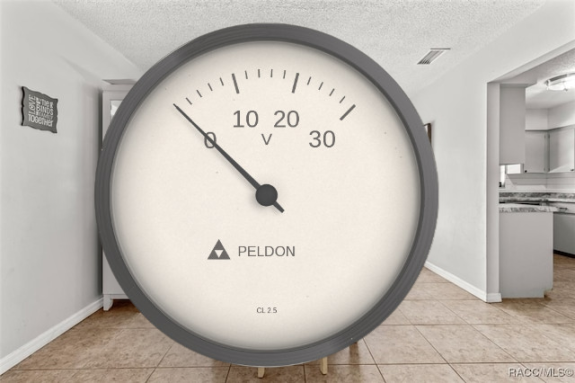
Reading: 0 V
